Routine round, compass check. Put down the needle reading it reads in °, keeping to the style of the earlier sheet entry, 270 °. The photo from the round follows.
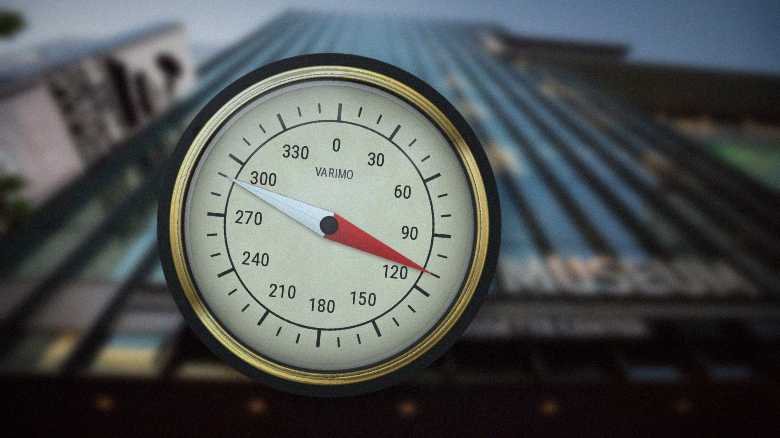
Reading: 110 °
